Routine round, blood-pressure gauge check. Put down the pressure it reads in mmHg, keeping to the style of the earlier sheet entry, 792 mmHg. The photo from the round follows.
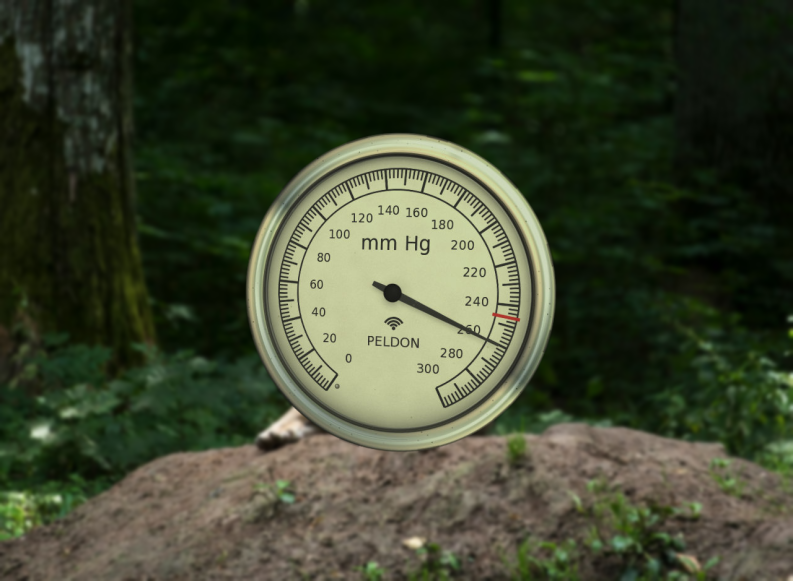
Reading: 260 mmHg
